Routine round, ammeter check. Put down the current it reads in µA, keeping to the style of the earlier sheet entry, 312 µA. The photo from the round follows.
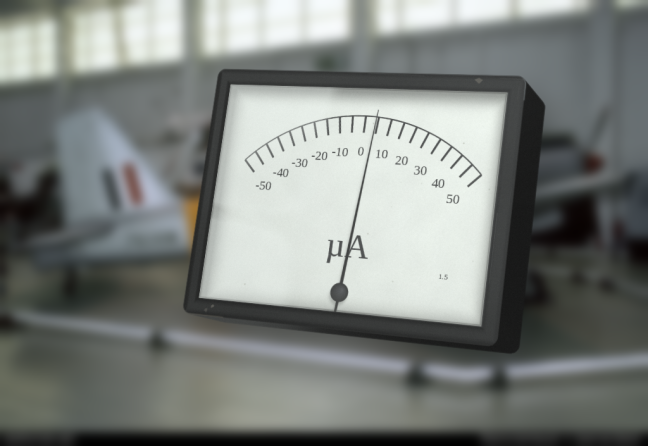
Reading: 5 µA
